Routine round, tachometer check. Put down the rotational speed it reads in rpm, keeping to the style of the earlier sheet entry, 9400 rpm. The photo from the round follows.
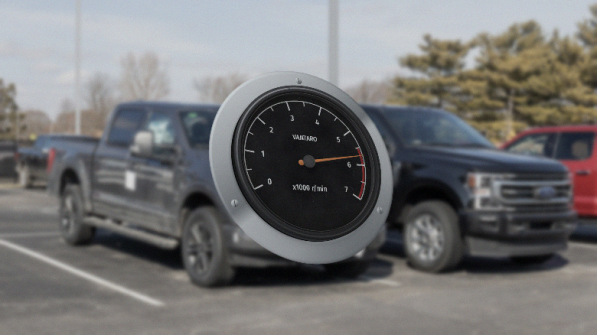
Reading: 5750 rpm
